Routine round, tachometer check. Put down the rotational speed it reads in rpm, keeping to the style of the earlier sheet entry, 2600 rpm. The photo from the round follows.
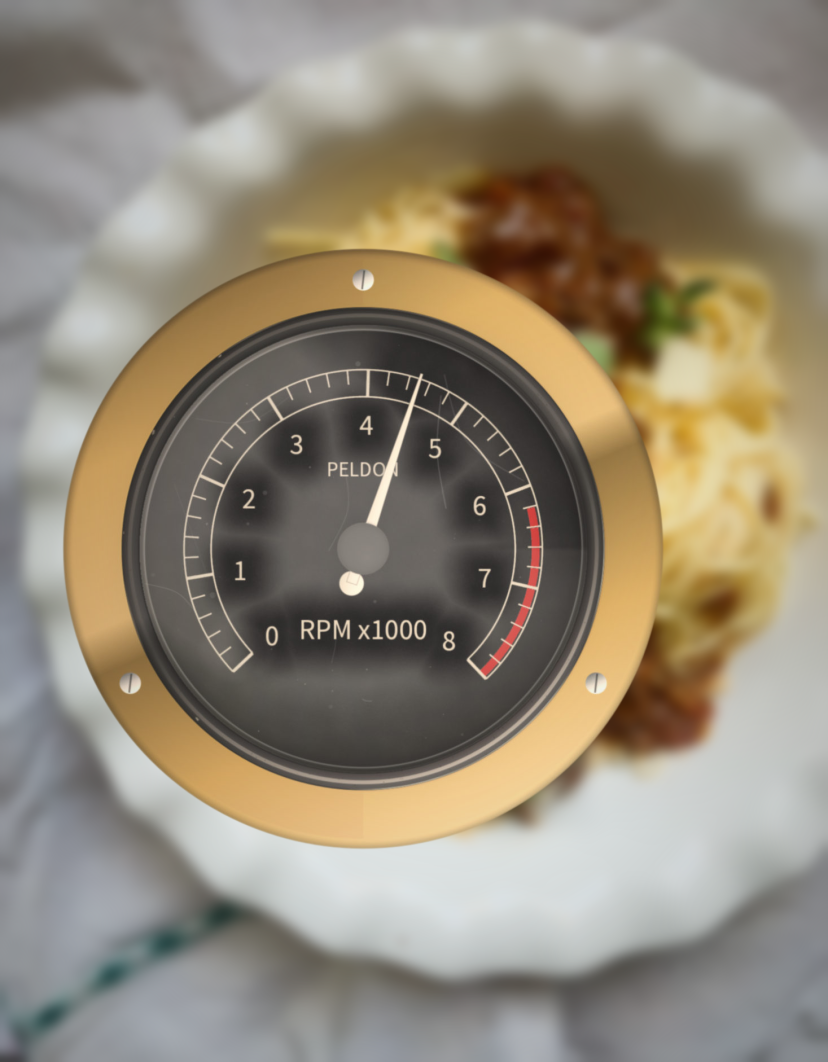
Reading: 4500 rpm
